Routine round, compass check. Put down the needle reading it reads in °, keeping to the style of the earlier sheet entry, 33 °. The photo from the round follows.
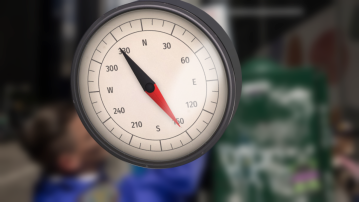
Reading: 150 °
